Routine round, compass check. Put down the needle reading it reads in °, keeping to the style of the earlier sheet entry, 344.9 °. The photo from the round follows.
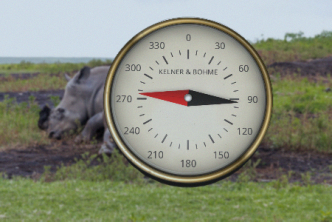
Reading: 275 °
